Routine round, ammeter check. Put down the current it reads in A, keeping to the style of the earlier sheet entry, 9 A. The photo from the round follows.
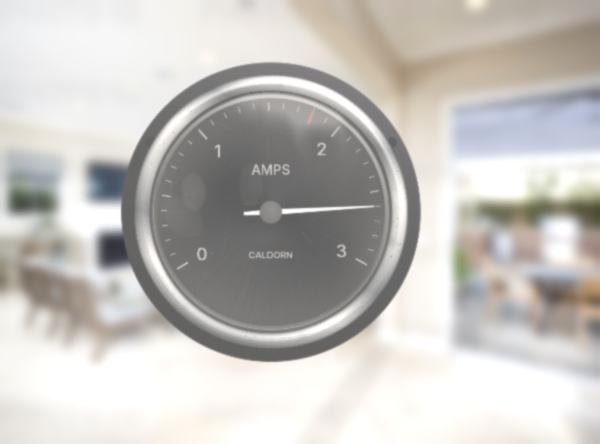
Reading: 2.6 A
